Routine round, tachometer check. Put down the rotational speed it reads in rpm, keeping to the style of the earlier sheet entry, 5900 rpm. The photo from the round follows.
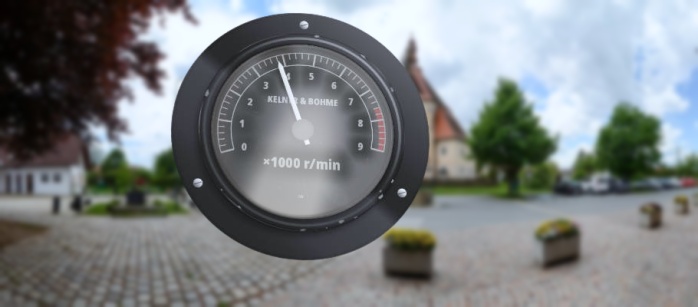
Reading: 3800 rpm
